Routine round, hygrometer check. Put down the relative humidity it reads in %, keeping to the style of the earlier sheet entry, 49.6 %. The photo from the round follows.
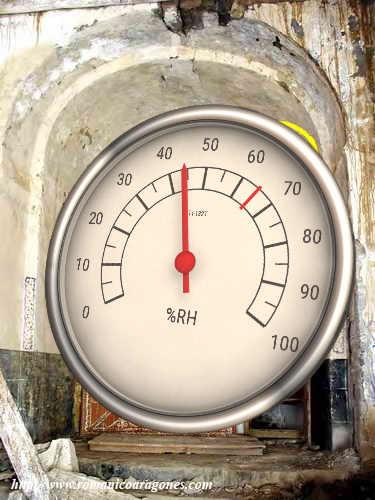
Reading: 45 %
